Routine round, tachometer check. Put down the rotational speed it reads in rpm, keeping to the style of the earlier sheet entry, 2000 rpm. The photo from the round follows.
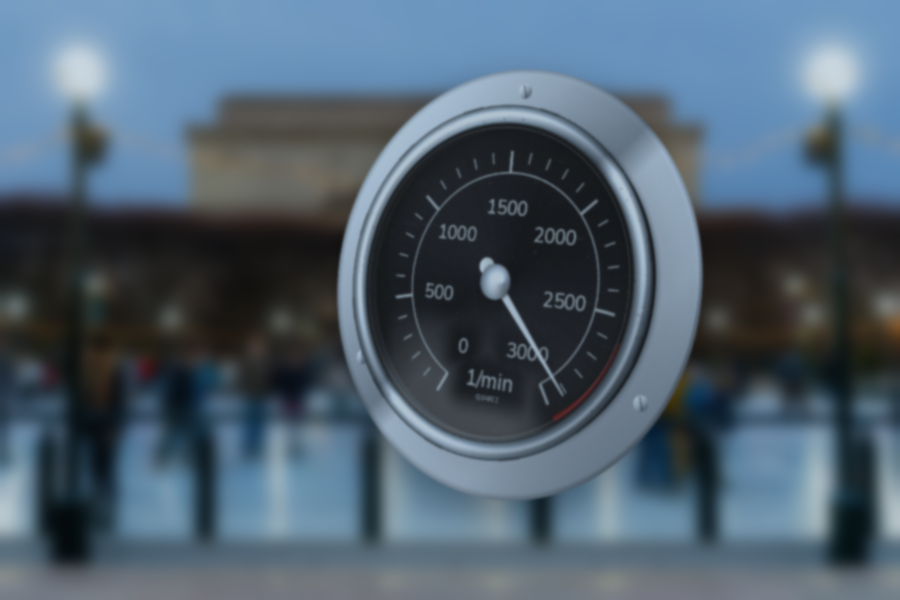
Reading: 2900 rpm
